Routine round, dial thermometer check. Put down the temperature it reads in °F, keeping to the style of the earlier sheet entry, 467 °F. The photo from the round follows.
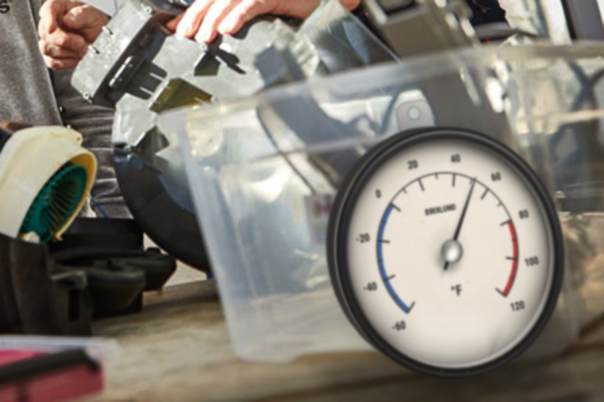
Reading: 50 °F
